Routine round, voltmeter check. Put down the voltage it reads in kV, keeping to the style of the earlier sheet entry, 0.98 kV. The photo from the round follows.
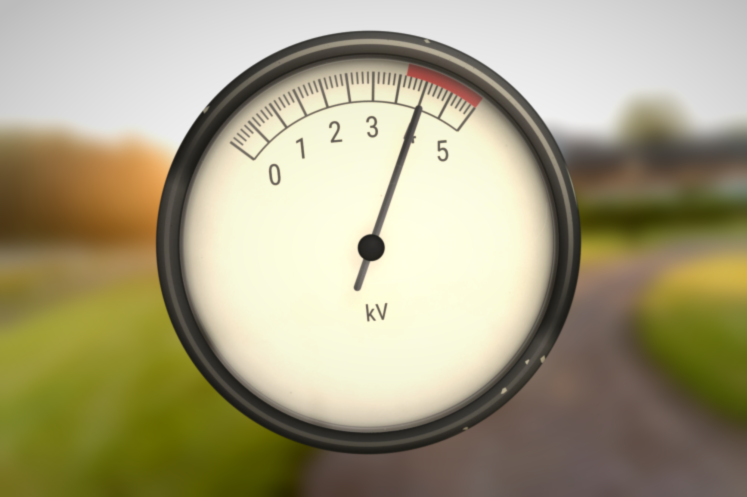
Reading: 4 kV
